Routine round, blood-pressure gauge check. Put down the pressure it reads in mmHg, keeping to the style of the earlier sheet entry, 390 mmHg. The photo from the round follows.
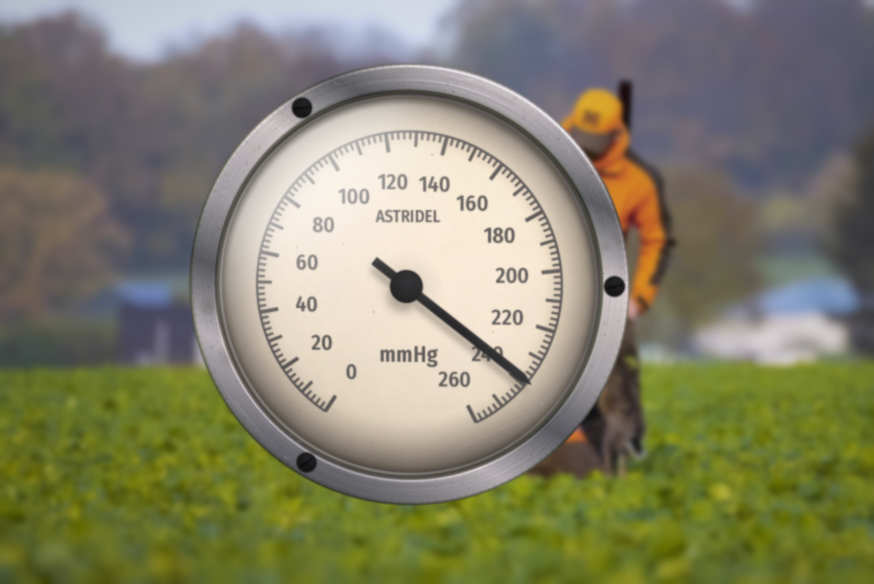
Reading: 238 mmHg
